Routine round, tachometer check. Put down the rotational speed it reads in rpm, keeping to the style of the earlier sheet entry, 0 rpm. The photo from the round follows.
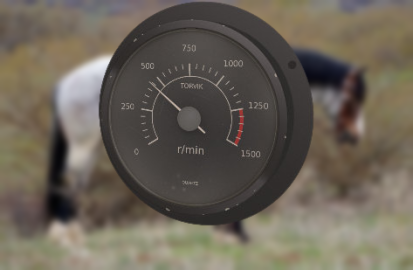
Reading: 450 rpm
